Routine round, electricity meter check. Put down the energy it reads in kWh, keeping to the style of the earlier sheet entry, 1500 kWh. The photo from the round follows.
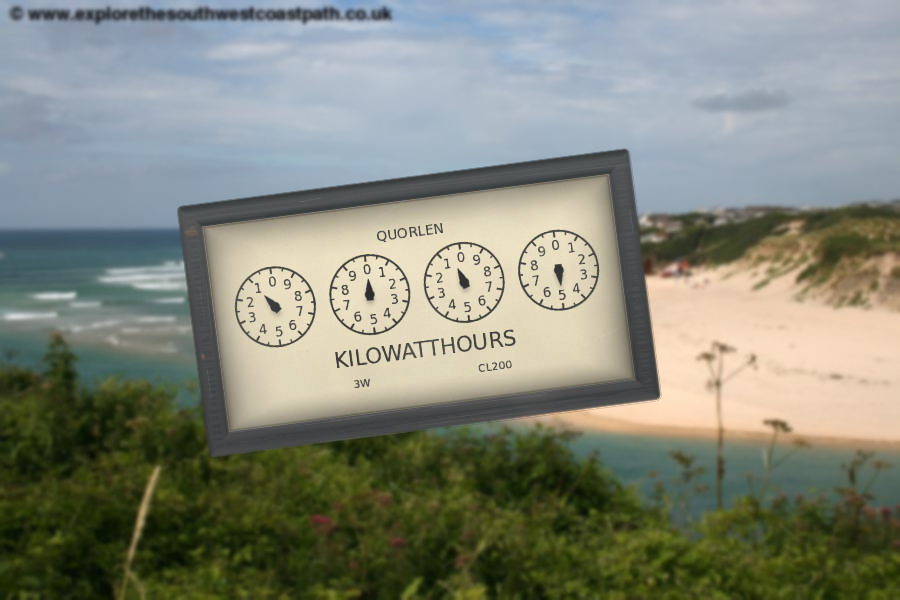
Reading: 1005 kWh
